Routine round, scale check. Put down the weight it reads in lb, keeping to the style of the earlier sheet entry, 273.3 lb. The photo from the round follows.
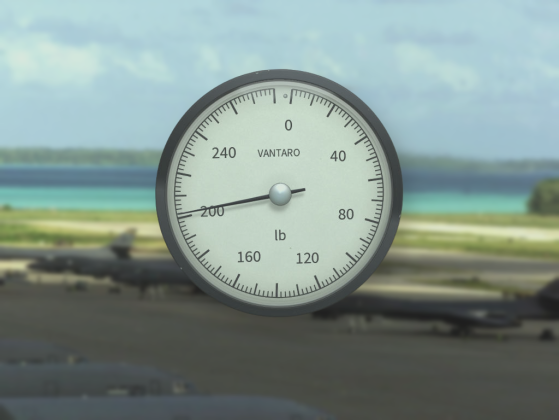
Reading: 202 lb
